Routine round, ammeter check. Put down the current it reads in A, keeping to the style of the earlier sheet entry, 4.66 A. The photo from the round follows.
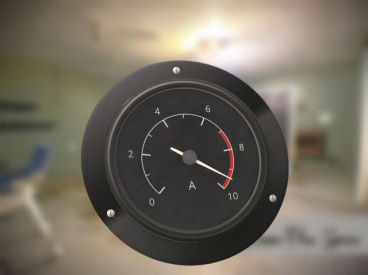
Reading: 9.5 A
